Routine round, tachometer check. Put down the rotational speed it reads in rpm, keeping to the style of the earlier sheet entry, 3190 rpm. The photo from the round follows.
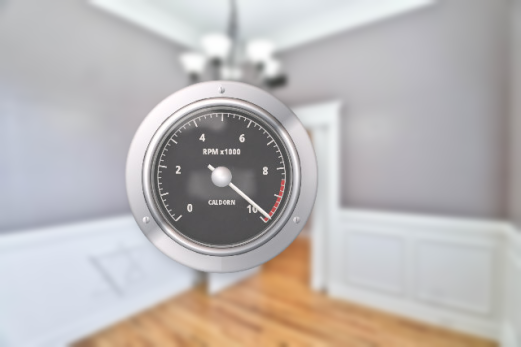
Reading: 9800 rpm
